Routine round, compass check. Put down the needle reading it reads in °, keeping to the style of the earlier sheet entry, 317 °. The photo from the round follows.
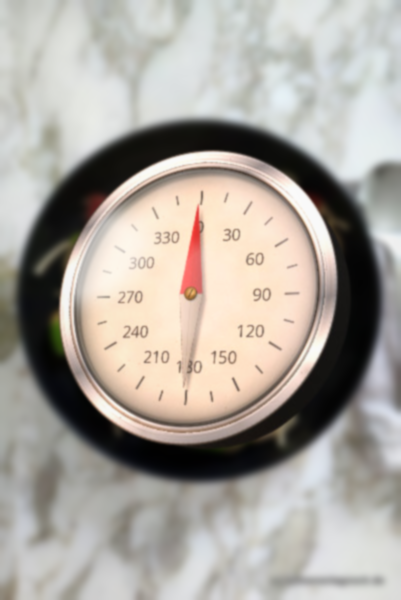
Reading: 0 °
